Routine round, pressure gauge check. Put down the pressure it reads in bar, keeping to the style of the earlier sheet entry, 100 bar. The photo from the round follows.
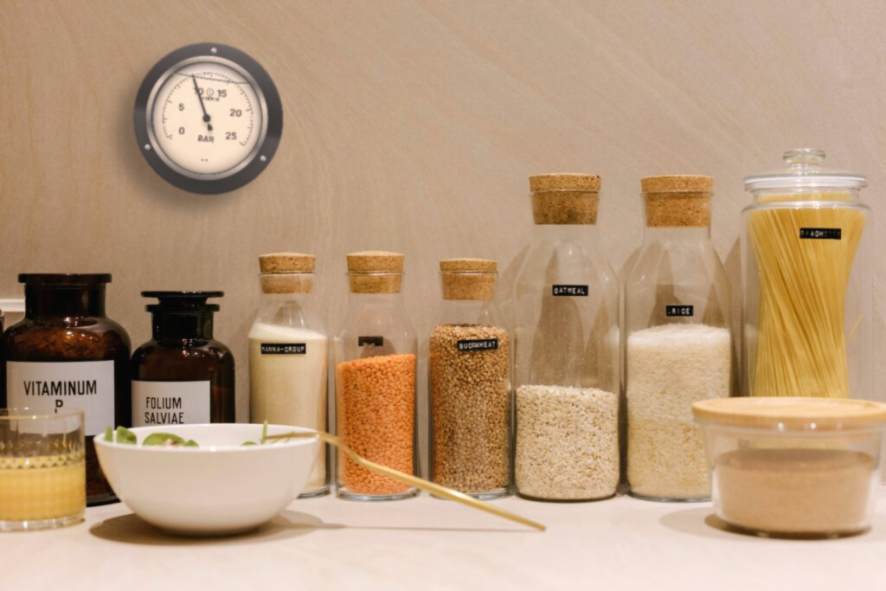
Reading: 10 bar
